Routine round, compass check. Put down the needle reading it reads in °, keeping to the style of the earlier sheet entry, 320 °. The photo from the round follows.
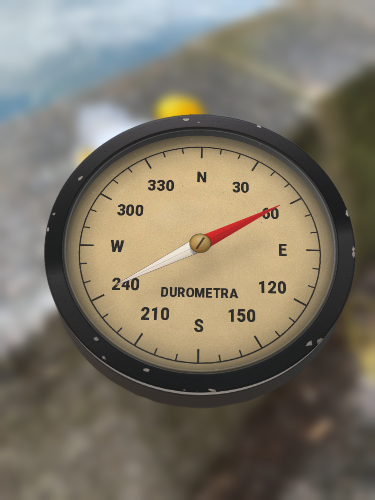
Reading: 60 °
